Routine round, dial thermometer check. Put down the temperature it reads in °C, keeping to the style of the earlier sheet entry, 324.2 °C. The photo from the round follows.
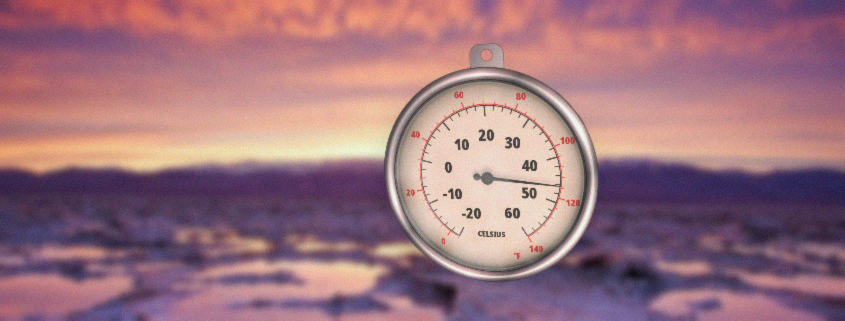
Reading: 46 °C
